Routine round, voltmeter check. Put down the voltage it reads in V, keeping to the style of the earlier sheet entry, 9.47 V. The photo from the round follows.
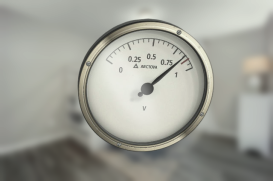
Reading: 0.85 V
